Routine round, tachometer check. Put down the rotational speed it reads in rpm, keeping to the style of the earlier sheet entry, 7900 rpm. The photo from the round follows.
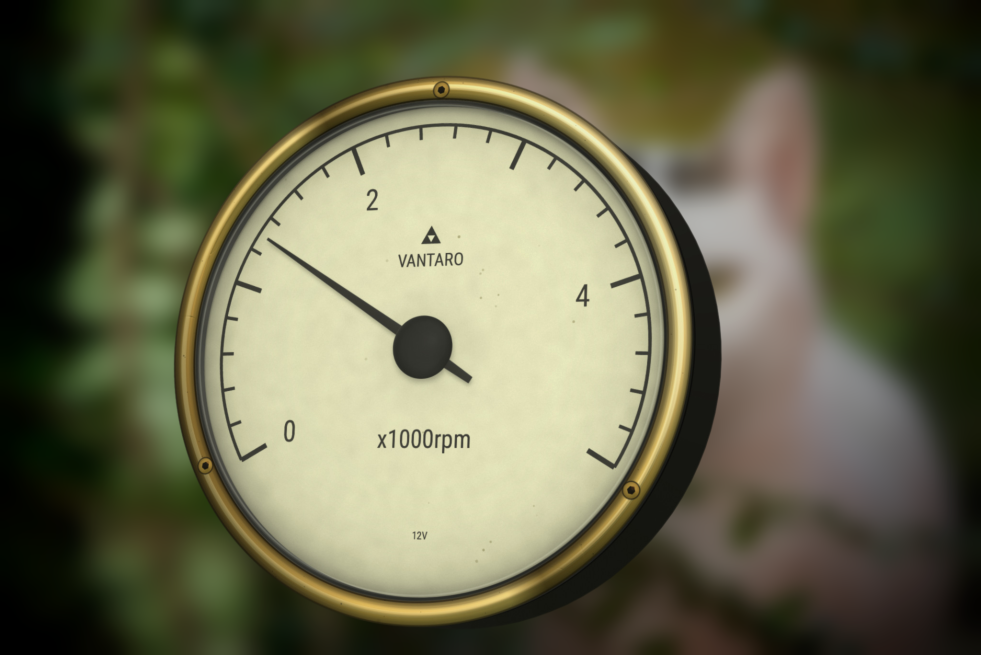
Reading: 1300 rpm
